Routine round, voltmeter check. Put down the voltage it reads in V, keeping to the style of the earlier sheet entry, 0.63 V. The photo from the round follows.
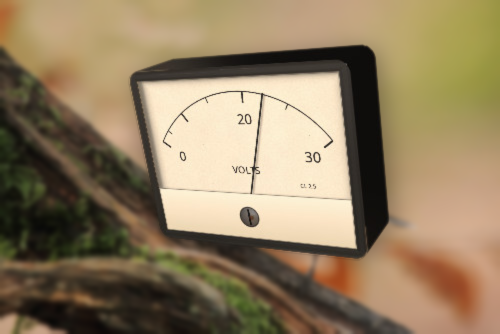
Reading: 22.5 V
